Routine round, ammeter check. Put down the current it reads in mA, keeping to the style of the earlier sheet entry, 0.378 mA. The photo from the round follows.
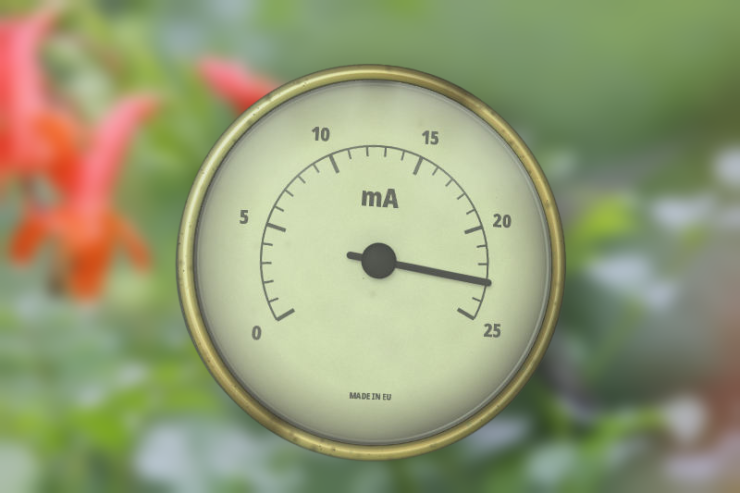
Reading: 23 mA
